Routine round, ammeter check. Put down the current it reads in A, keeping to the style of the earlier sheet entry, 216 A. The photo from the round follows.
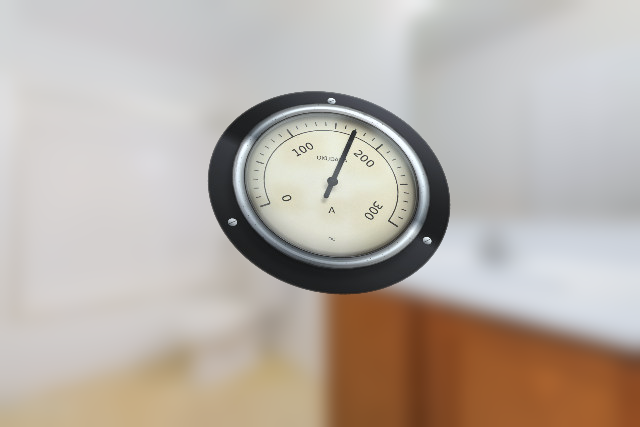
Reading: 170 A
